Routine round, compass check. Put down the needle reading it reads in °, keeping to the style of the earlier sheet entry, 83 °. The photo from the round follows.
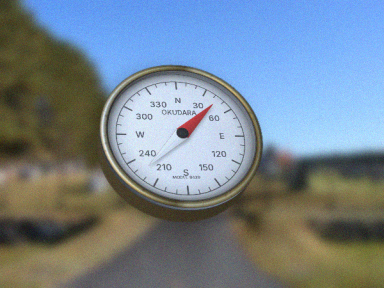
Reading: 45 °
